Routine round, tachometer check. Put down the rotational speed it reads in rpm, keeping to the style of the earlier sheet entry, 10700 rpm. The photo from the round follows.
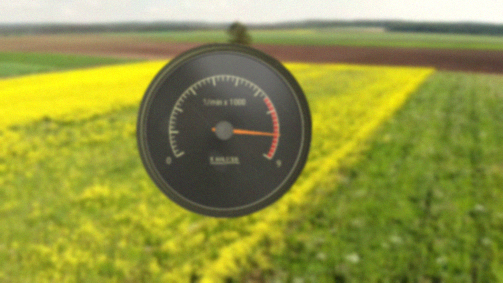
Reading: 8000 rpm
